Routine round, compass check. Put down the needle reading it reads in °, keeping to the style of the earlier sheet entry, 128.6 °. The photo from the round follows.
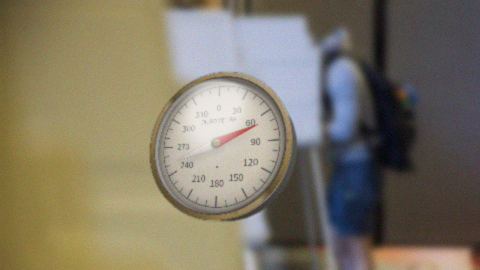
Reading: 70 °
